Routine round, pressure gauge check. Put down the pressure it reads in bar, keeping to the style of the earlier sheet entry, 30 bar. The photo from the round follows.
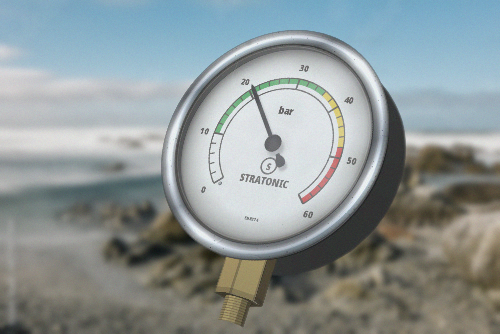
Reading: 21 bar
